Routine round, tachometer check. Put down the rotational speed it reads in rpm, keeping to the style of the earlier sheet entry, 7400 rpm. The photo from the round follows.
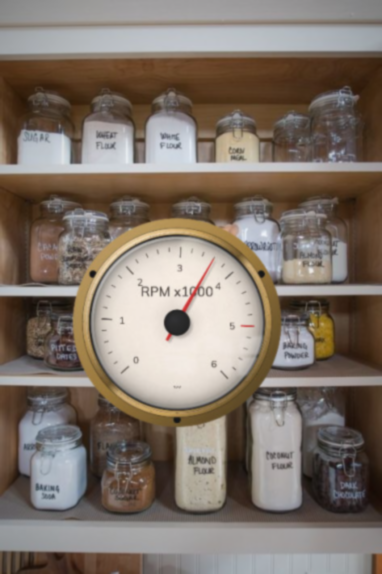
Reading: 3600 rpm
